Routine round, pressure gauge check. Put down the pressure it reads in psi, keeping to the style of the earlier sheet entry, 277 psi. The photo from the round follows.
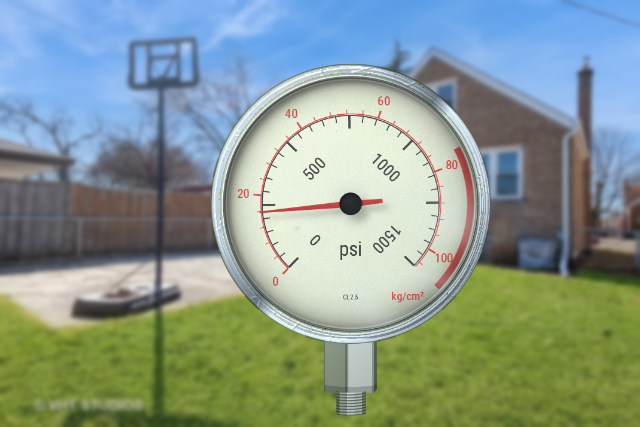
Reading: 225 psi
